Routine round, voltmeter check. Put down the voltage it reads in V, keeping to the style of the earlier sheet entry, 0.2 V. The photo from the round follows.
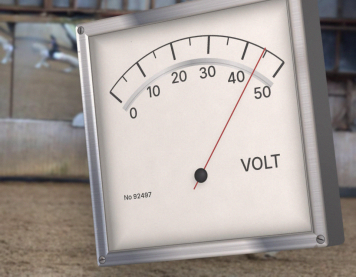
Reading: 45 V
